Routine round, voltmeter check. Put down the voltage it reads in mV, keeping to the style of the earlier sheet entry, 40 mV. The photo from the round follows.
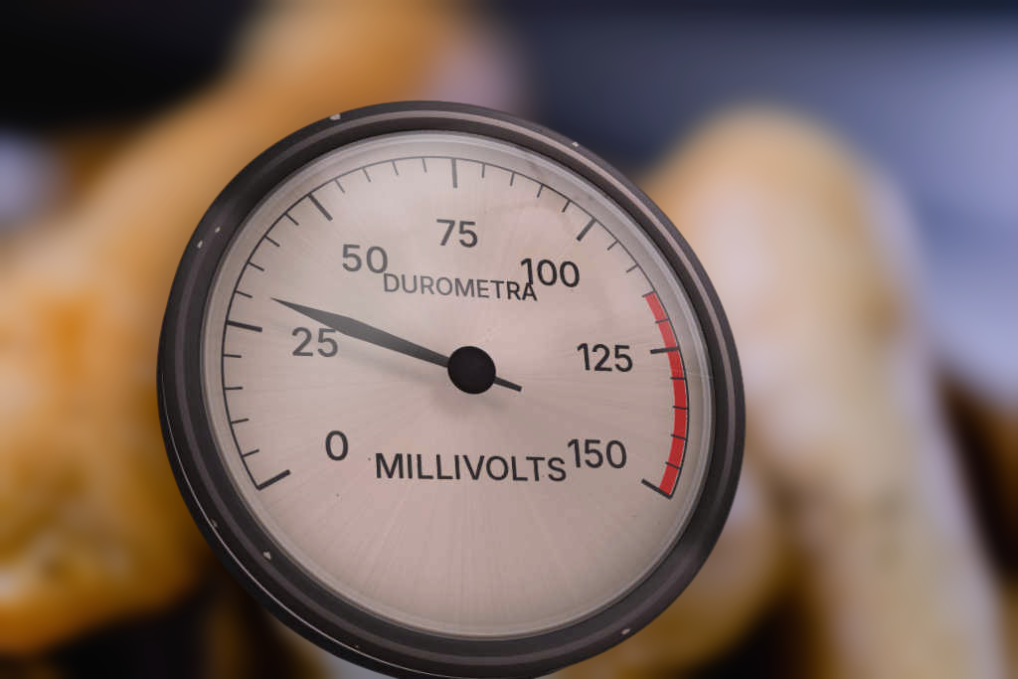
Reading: 30 mV
